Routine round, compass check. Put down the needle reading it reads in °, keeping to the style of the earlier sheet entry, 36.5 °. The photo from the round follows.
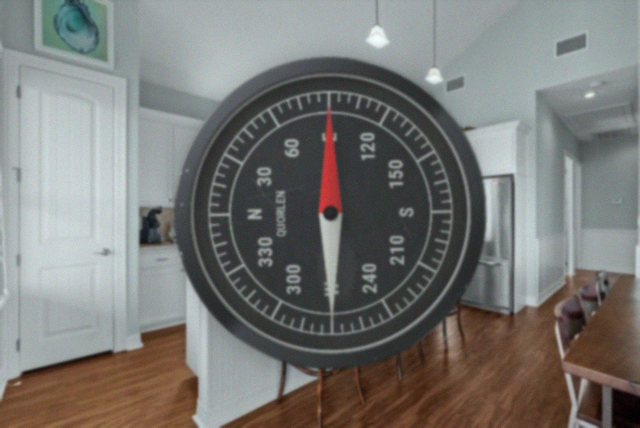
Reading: 90 °
